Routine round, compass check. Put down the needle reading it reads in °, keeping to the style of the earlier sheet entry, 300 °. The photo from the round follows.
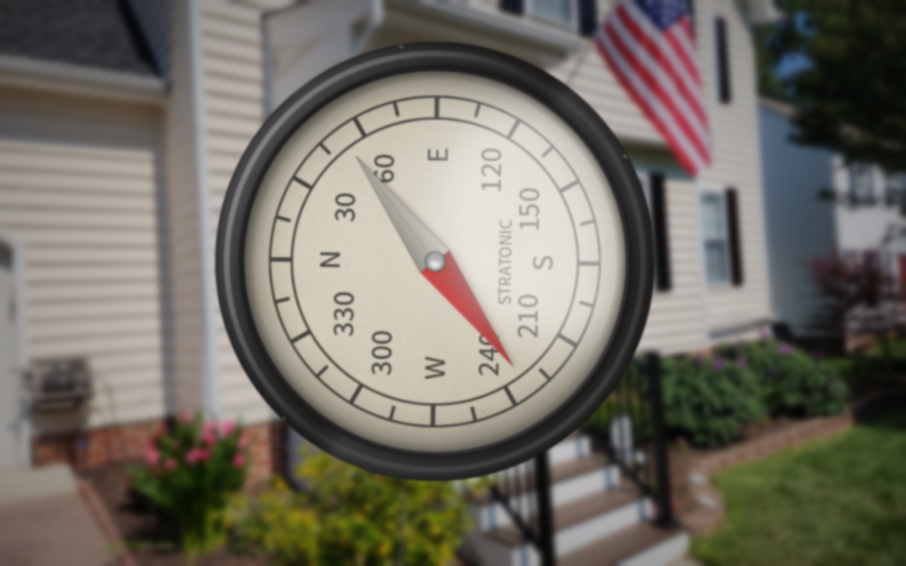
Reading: 232.5 °
